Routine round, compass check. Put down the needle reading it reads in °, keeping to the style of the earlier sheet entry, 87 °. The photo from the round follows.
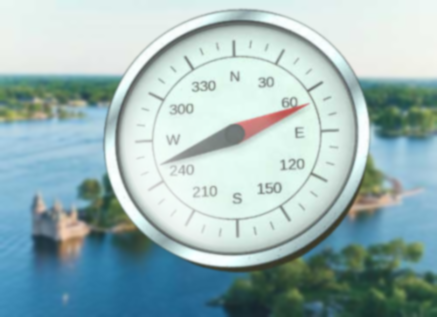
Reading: 70 °
